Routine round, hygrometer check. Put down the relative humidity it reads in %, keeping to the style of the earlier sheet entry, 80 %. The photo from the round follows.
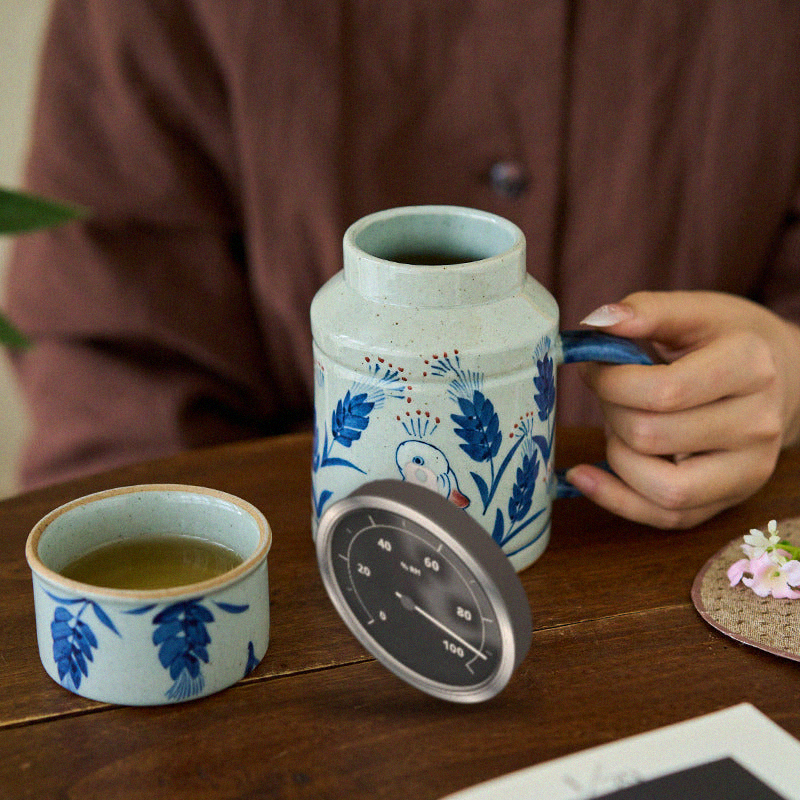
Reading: 90 %
